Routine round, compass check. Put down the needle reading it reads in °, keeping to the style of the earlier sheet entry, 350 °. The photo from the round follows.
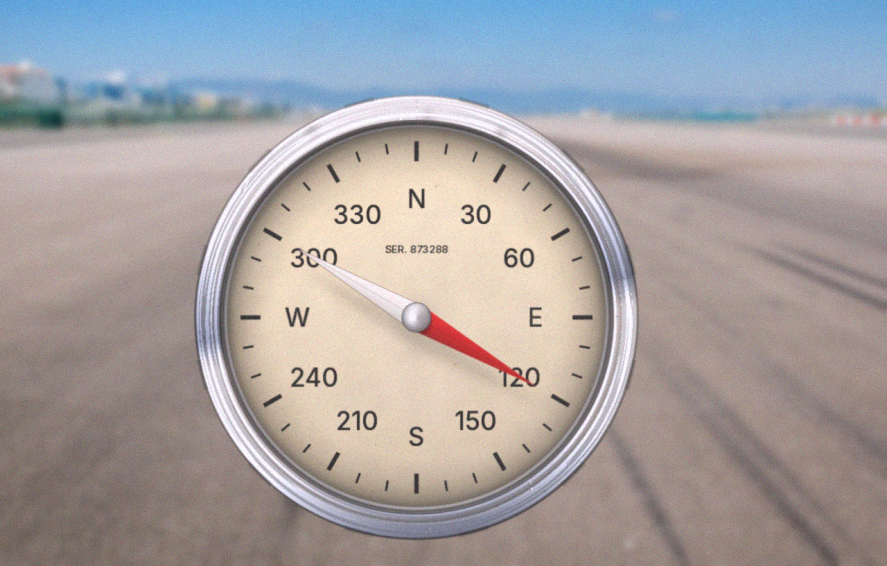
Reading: 120 °
